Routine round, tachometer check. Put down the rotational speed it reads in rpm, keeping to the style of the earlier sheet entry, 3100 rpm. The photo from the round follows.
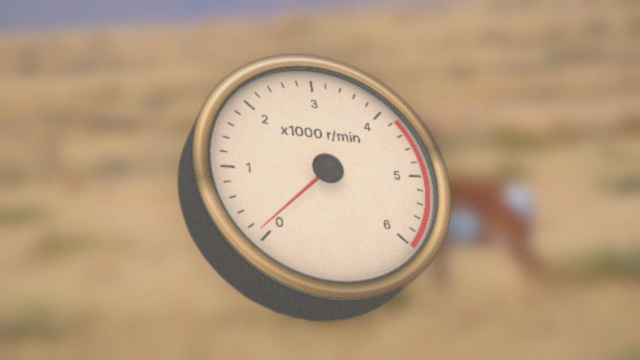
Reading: 100 rpm
